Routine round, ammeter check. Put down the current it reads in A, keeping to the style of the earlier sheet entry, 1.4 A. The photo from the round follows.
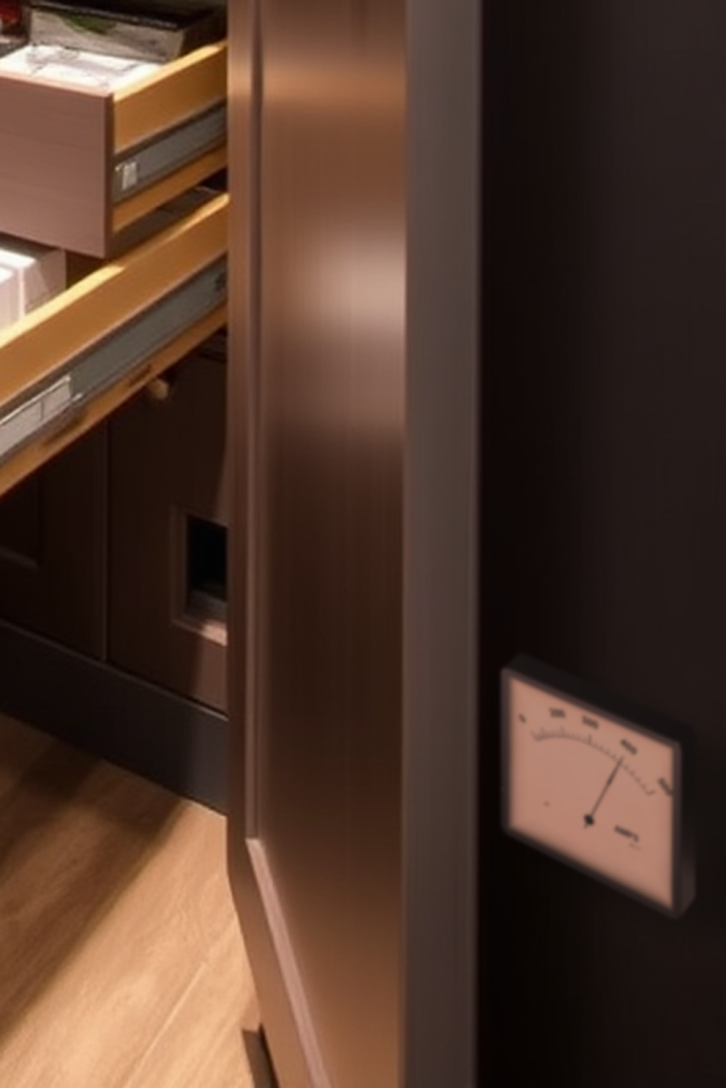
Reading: 400 A
